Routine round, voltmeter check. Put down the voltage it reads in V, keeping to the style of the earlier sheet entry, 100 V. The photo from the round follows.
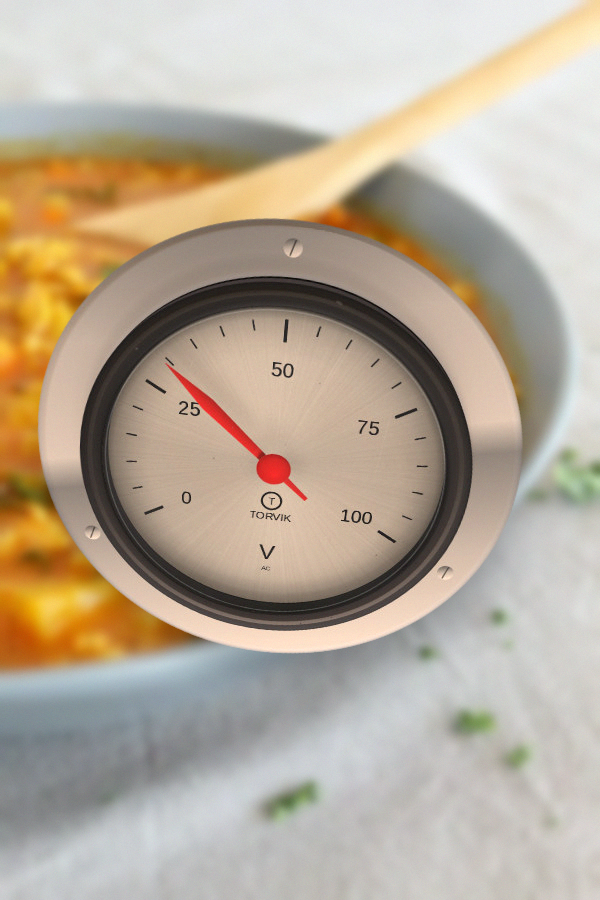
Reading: 30 V
